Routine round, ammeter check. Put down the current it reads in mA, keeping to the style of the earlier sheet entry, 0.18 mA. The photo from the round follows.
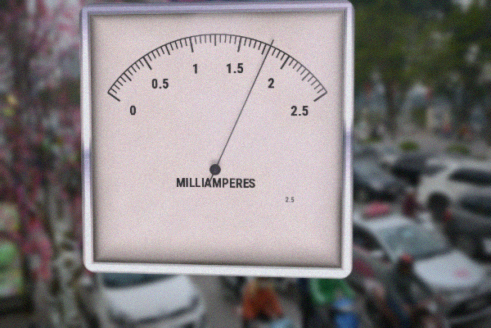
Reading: 1.8 mA
